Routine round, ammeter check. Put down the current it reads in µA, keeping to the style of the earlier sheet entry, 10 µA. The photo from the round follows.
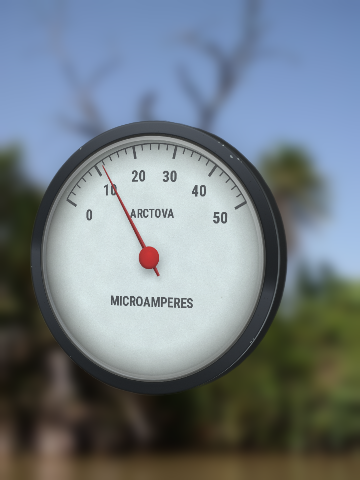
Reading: 12 µA
